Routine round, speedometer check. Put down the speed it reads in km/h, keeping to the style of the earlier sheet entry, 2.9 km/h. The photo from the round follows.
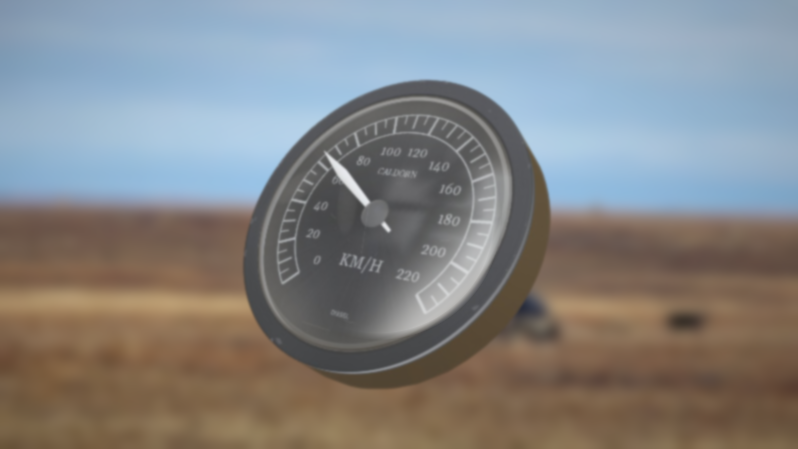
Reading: 65 km/h
